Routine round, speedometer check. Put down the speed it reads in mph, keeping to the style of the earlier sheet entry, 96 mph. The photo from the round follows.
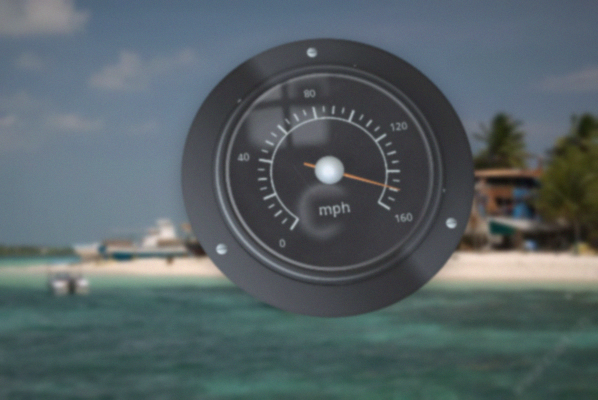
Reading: 150 mph
